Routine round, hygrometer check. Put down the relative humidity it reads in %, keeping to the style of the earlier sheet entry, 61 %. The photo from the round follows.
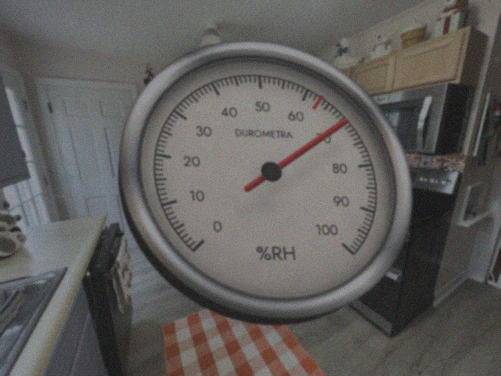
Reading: 70 %
